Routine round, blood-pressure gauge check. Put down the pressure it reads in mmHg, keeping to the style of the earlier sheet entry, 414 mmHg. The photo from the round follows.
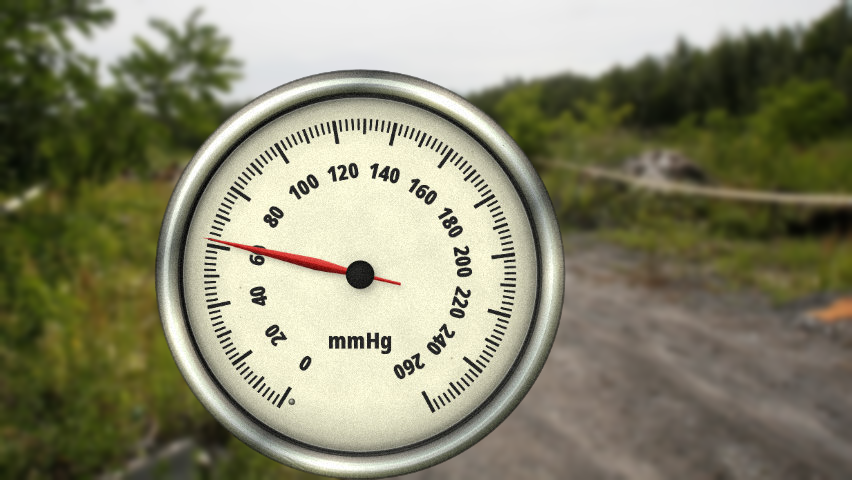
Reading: 62 mmHg
